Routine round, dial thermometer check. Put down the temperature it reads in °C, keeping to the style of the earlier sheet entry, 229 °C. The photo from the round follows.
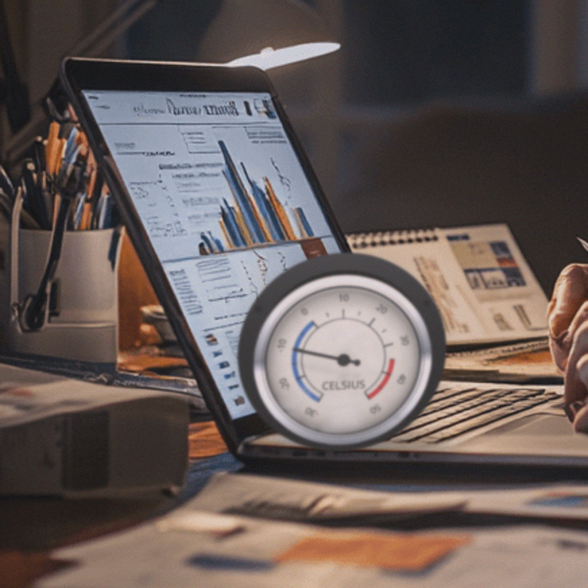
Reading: -10 °C
